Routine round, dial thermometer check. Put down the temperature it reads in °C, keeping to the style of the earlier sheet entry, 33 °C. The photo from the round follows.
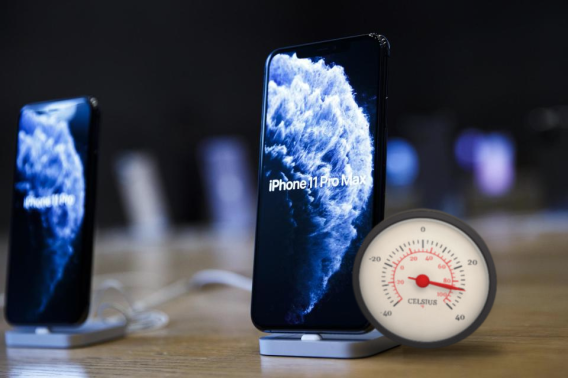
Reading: 30 °C
